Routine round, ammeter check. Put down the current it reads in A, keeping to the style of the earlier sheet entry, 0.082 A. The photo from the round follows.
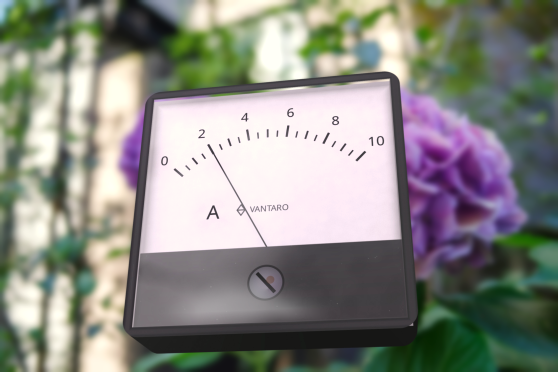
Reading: 2 A
